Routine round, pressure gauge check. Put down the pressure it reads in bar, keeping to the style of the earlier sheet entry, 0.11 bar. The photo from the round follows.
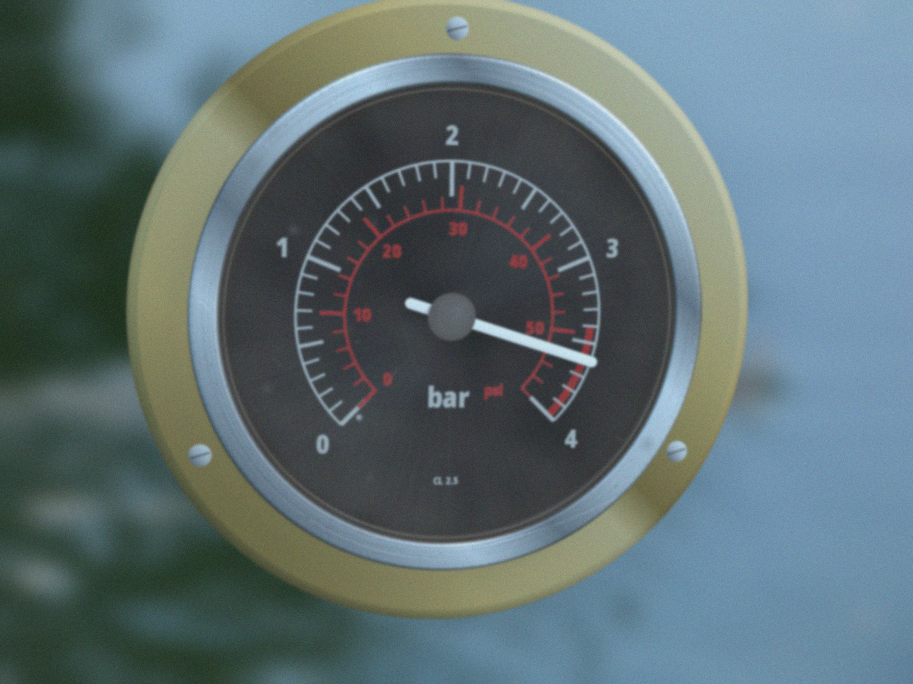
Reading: 3.6 bar
